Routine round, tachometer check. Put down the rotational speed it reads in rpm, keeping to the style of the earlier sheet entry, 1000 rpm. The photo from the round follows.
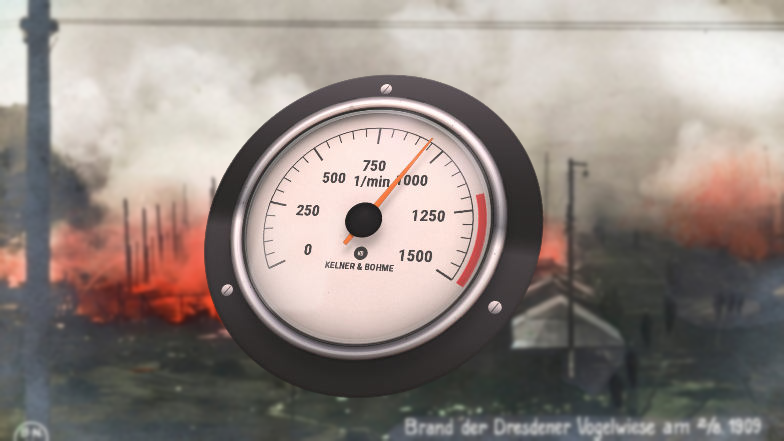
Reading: 950 rpm
